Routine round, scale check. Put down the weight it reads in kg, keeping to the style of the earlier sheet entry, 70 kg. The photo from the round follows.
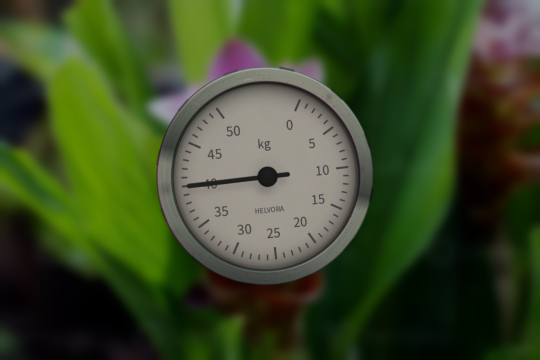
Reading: 40 kg
